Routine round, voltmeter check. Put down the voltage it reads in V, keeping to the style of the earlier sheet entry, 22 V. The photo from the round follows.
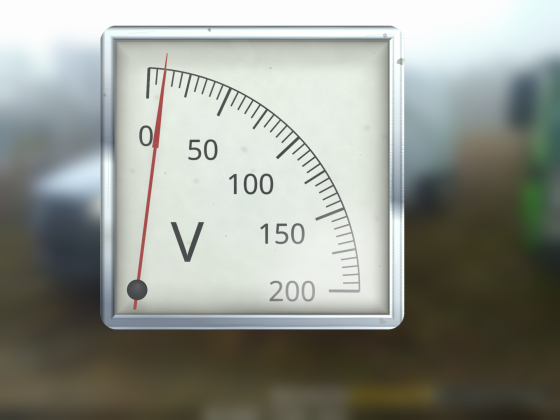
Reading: 10 V
